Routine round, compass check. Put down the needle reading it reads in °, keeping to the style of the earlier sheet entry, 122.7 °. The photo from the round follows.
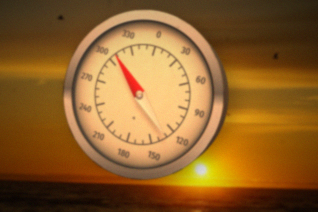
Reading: 310 °
